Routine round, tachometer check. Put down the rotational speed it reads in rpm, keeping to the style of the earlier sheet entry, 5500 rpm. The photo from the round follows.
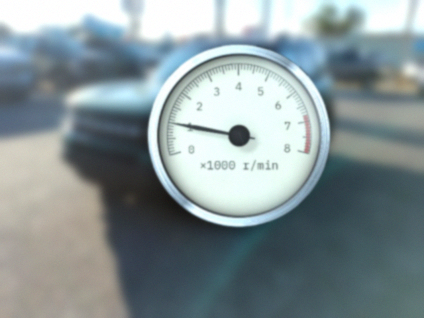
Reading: 1000 rpm
